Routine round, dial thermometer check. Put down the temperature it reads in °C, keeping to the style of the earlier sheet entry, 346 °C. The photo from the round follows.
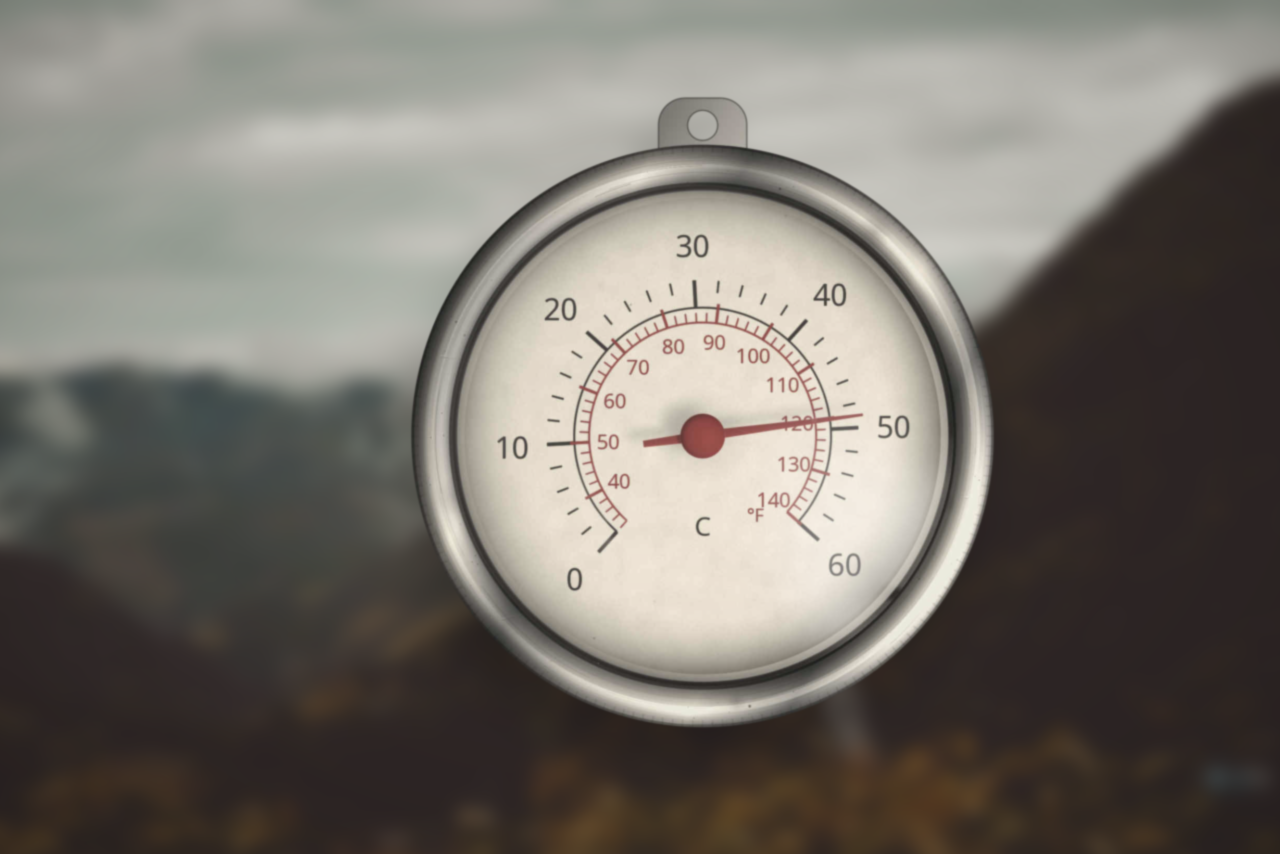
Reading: 49 °C
